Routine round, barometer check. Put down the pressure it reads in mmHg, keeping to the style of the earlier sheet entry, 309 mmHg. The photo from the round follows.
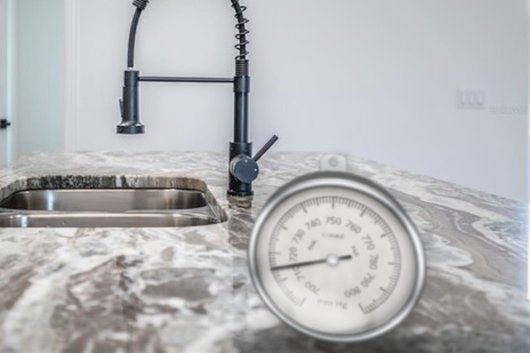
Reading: 715 mmHg
